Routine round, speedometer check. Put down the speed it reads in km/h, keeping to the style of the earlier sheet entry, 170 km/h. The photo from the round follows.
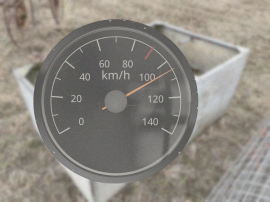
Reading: 105 km/h
